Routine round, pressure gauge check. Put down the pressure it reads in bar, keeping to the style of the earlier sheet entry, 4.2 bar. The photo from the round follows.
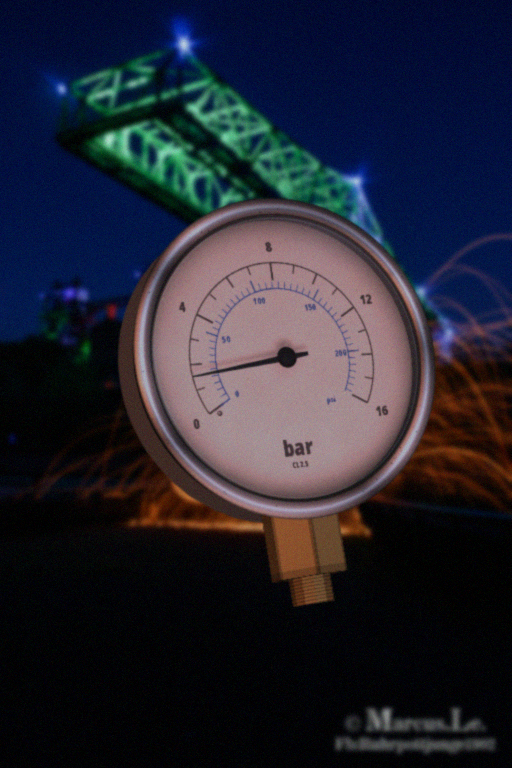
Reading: 1.5 bar
